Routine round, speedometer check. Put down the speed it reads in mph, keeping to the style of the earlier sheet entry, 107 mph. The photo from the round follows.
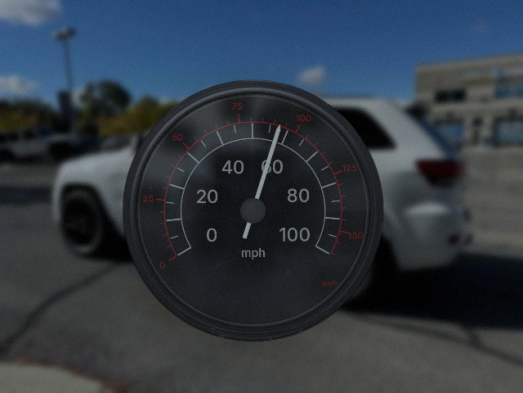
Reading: 57.5 mph
